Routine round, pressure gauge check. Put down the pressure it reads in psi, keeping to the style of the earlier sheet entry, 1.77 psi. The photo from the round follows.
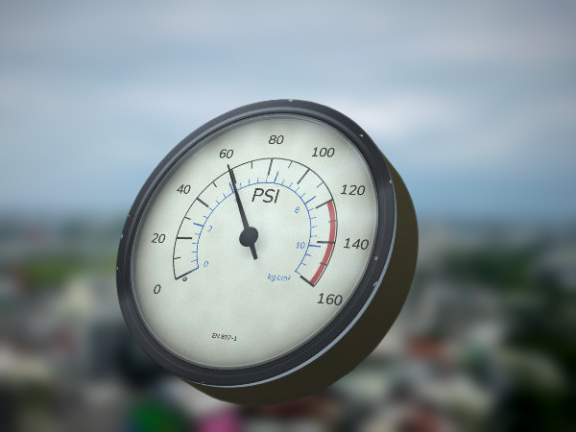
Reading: 60 psi
